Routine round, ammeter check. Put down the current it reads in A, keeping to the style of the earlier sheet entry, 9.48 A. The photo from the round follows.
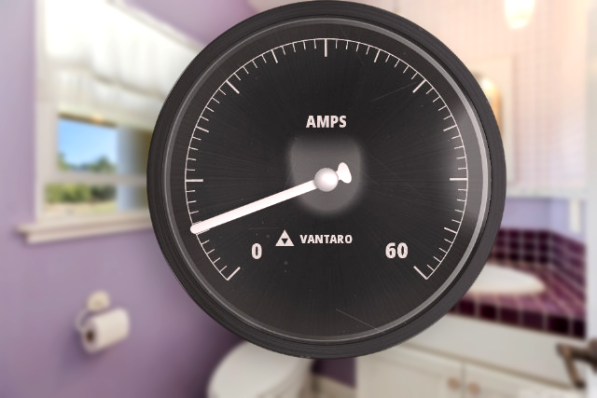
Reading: 5.5 A
